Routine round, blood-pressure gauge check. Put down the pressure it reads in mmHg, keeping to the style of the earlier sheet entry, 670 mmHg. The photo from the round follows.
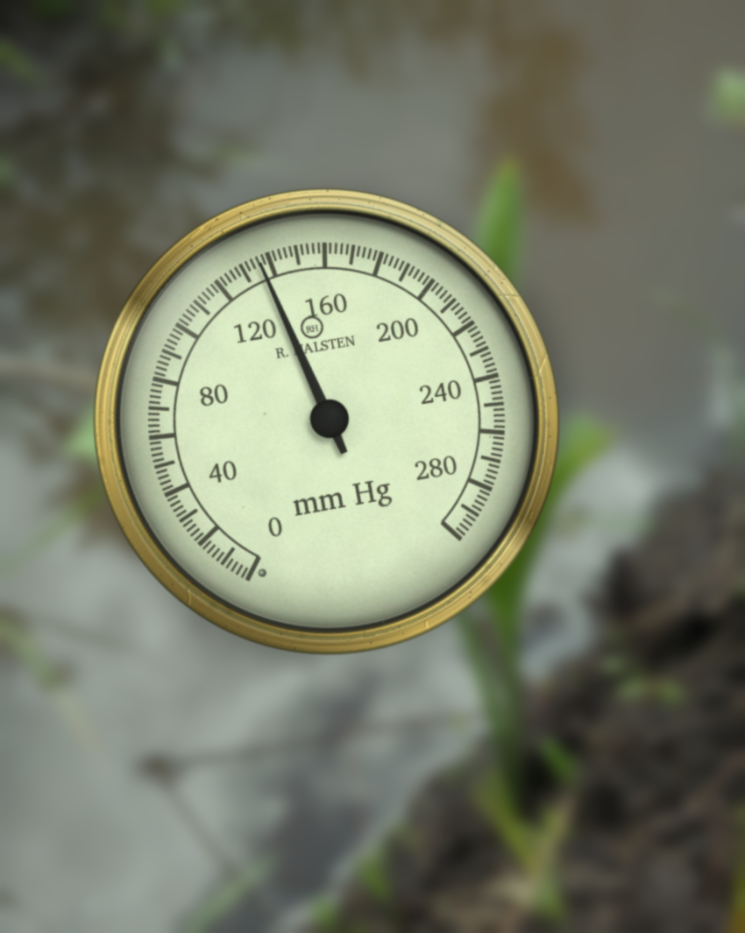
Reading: 136 mmHg
